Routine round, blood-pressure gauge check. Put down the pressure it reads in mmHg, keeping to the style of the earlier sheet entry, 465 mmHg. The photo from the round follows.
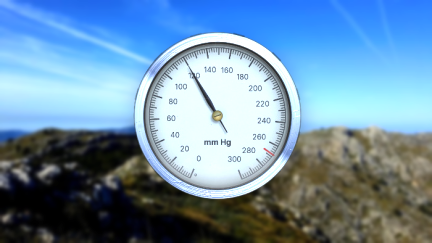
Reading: 120 mmHg
